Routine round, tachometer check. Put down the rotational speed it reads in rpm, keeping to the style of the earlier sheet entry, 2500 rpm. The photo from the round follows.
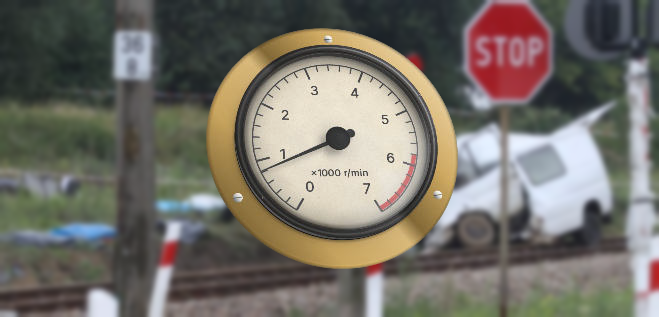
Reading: 800 rpm
